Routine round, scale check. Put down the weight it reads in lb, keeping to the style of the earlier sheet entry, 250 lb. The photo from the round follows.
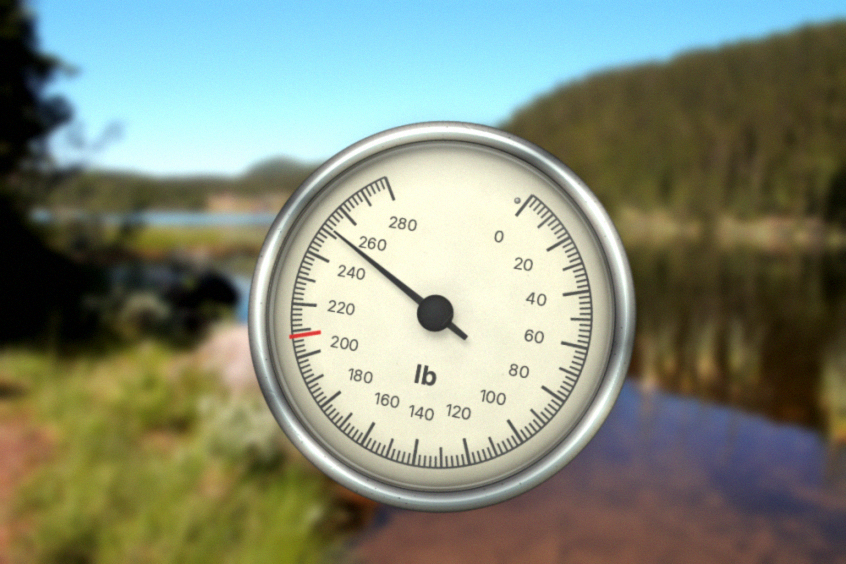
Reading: 252 lb
